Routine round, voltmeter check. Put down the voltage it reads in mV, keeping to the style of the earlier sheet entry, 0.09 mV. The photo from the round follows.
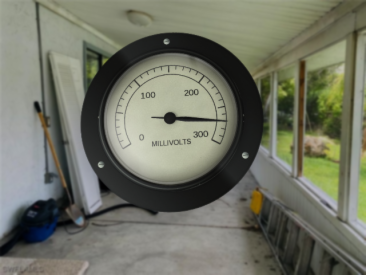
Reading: 270 mV
